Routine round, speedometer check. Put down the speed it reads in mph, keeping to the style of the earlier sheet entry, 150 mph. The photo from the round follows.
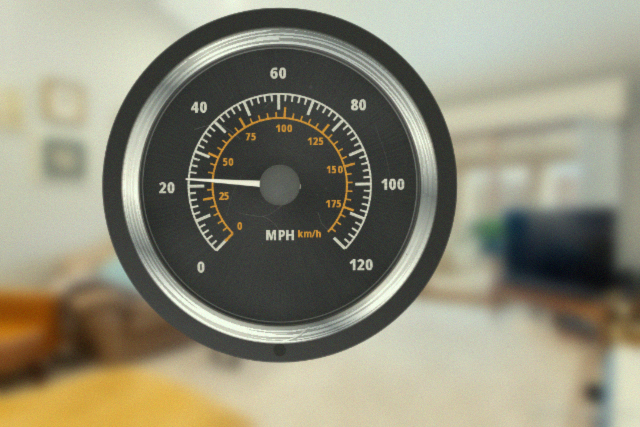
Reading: 22 mph
